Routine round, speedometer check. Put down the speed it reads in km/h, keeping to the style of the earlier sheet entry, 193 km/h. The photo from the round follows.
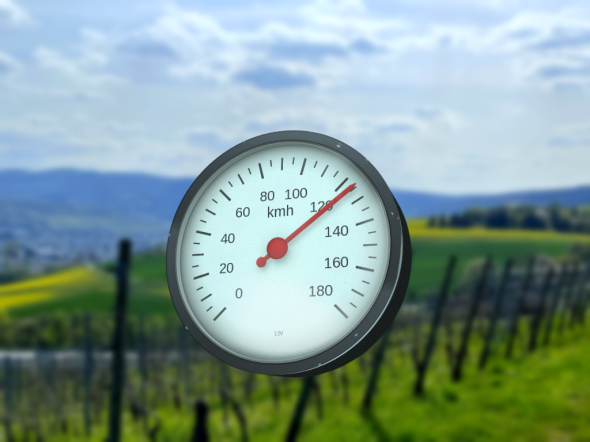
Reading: 125 km/h
